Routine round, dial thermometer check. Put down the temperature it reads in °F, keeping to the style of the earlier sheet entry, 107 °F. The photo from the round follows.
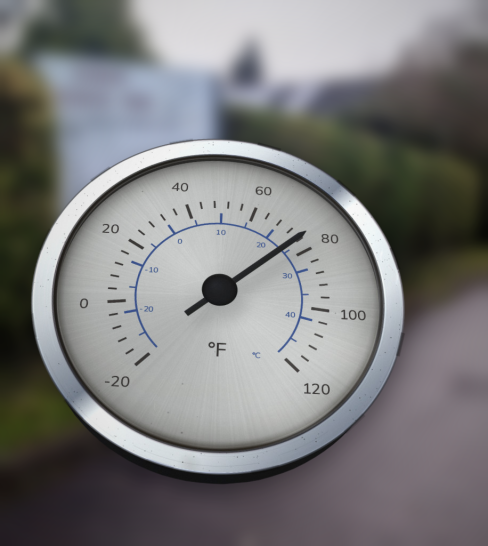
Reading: 76 °F
